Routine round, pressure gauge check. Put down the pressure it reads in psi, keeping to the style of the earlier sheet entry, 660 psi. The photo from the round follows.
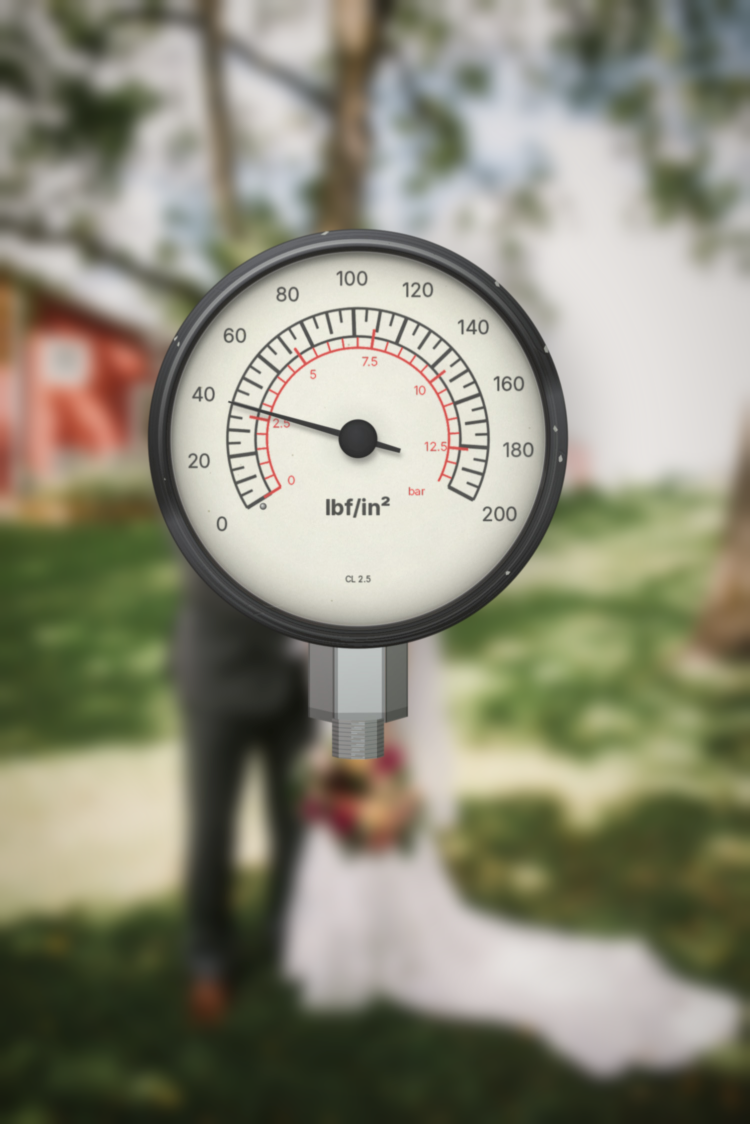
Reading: 40 psi
